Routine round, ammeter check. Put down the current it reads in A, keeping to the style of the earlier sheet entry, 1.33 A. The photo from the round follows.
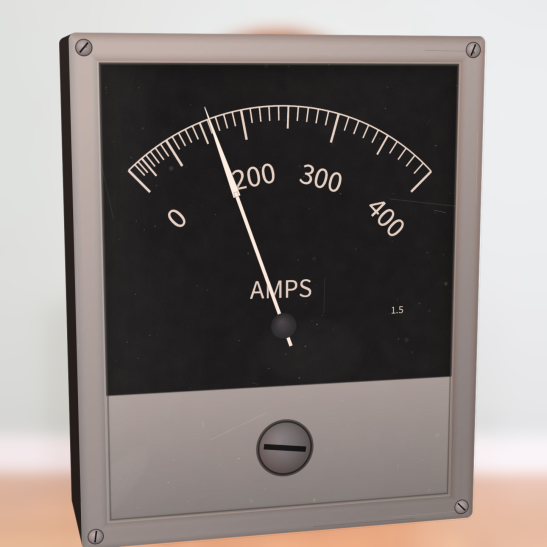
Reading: 160 A
